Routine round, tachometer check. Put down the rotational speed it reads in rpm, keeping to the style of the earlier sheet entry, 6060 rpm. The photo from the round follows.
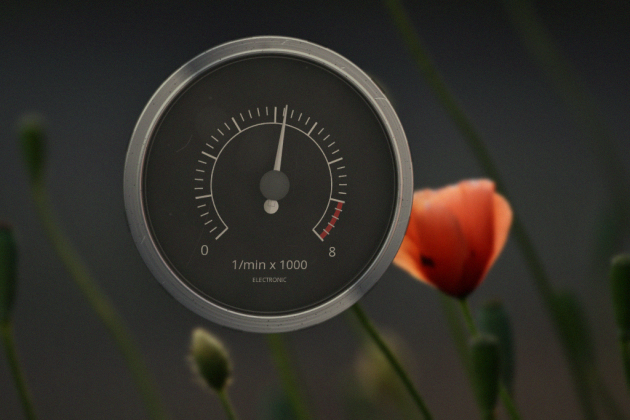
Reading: 4200 rpm
